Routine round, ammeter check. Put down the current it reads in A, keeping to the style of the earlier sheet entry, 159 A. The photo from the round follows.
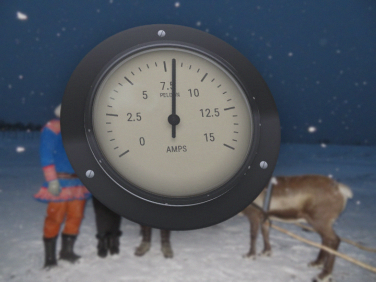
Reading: 8 A
